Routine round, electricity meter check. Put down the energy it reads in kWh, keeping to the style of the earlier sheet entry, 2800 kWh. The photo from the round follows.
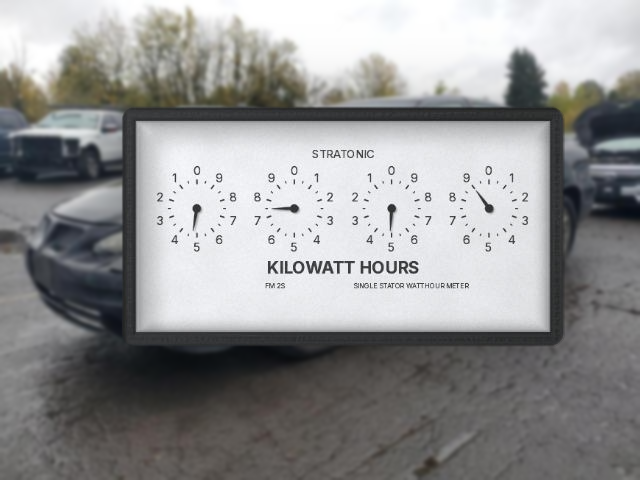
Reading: 4749 kWh
